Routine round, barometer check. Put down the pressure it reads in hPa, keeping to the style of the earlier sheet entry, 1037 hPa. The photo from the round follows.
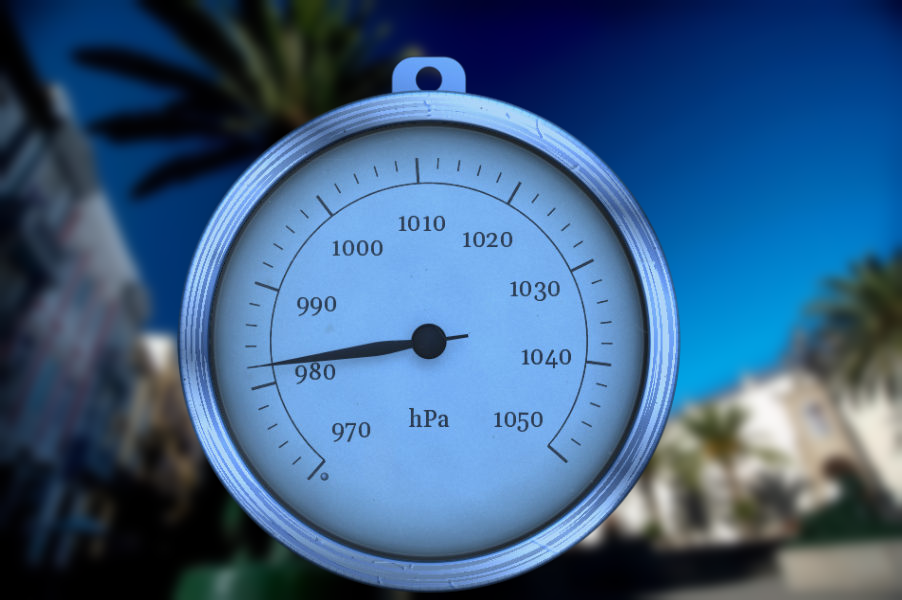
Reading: 982 hPa
